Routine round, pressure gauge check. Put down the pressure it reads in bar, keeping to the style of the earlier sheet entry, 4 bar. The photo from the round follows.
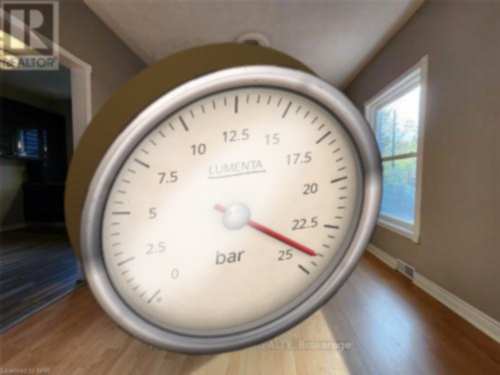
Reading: 24 bar
